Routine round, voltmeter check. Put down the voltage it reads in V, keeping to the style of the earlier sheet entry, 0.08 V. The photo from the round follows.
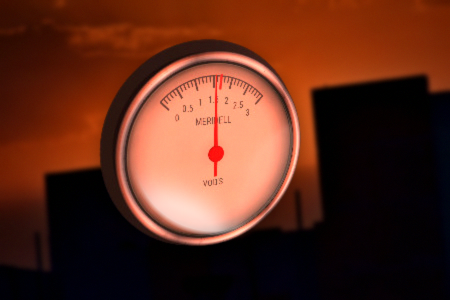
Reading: 1.5 V
